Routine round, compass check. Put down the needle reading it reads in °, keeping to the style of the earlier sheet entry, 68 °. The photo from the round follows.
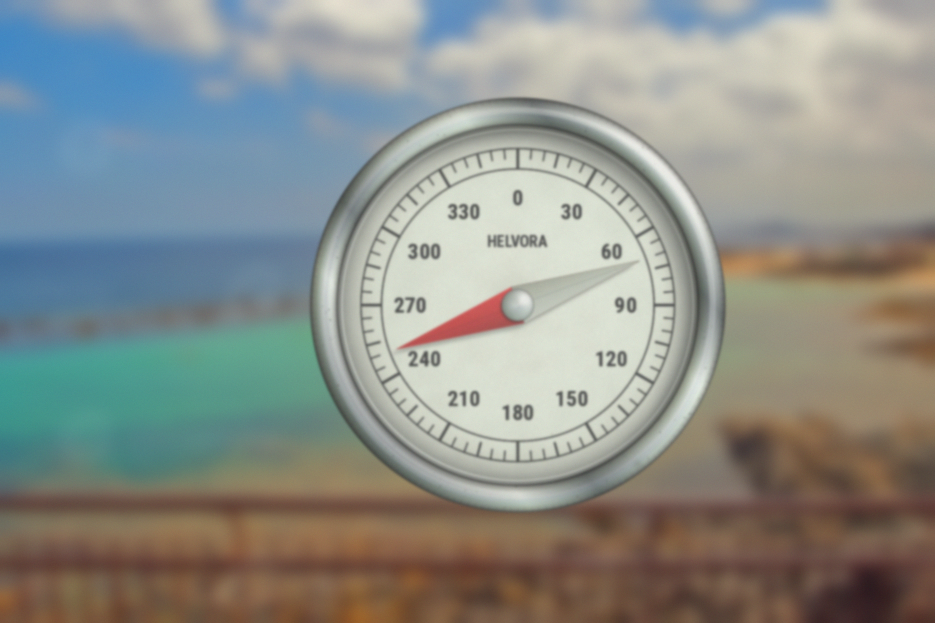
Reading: 250 °
